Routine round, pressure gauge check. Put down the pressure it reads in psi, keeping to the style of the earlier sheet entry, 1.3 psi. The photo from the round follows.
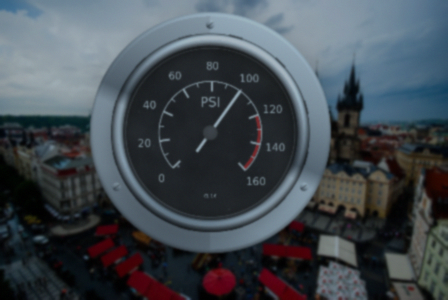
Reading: 100 psi
